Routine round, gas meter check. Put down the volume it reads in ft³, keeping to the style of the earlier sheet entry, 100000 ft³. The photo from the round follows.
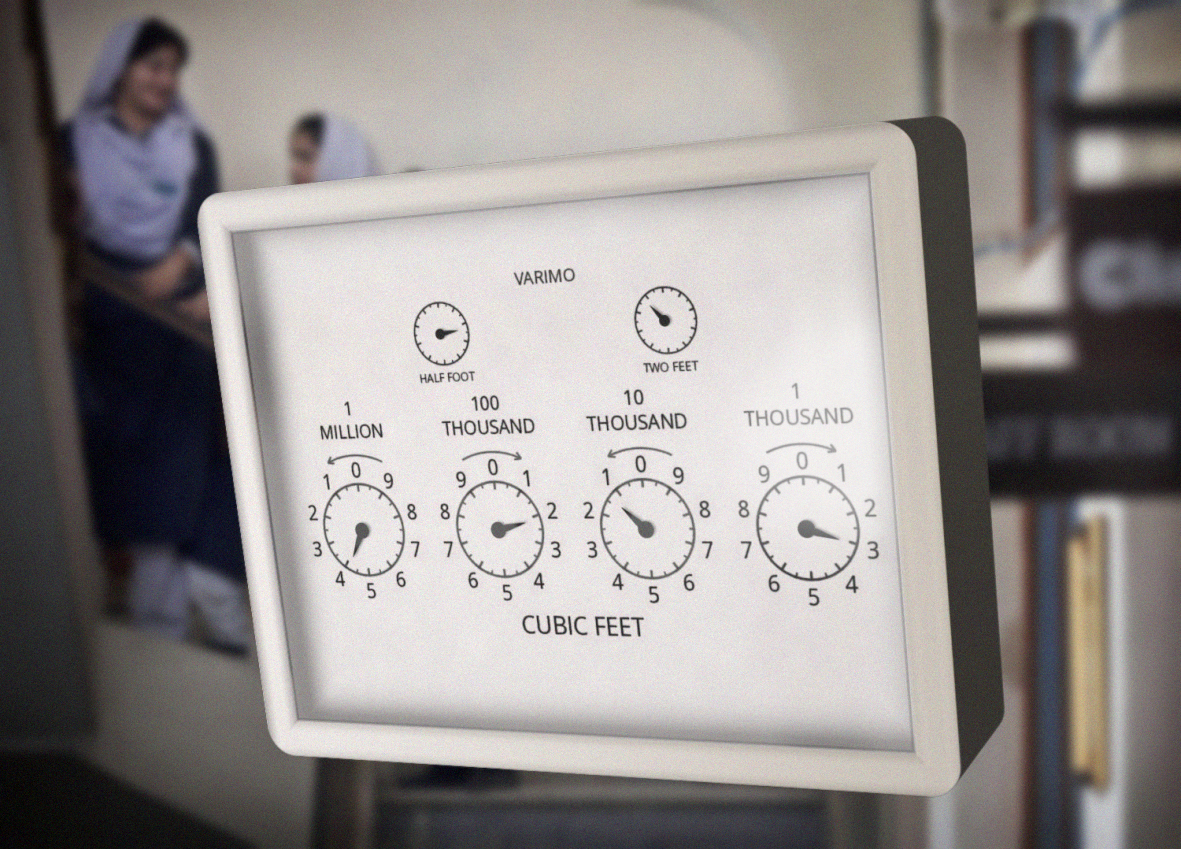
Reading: 421300 ft³
